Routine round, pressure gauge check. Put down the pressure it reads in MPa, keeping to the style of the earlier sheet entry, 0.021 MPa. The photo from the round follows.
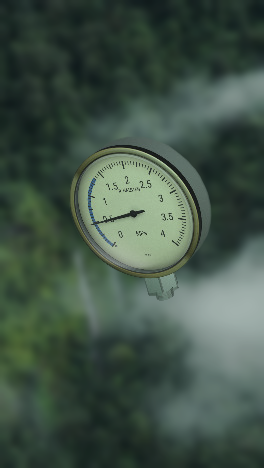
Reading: 0.5 MPa
